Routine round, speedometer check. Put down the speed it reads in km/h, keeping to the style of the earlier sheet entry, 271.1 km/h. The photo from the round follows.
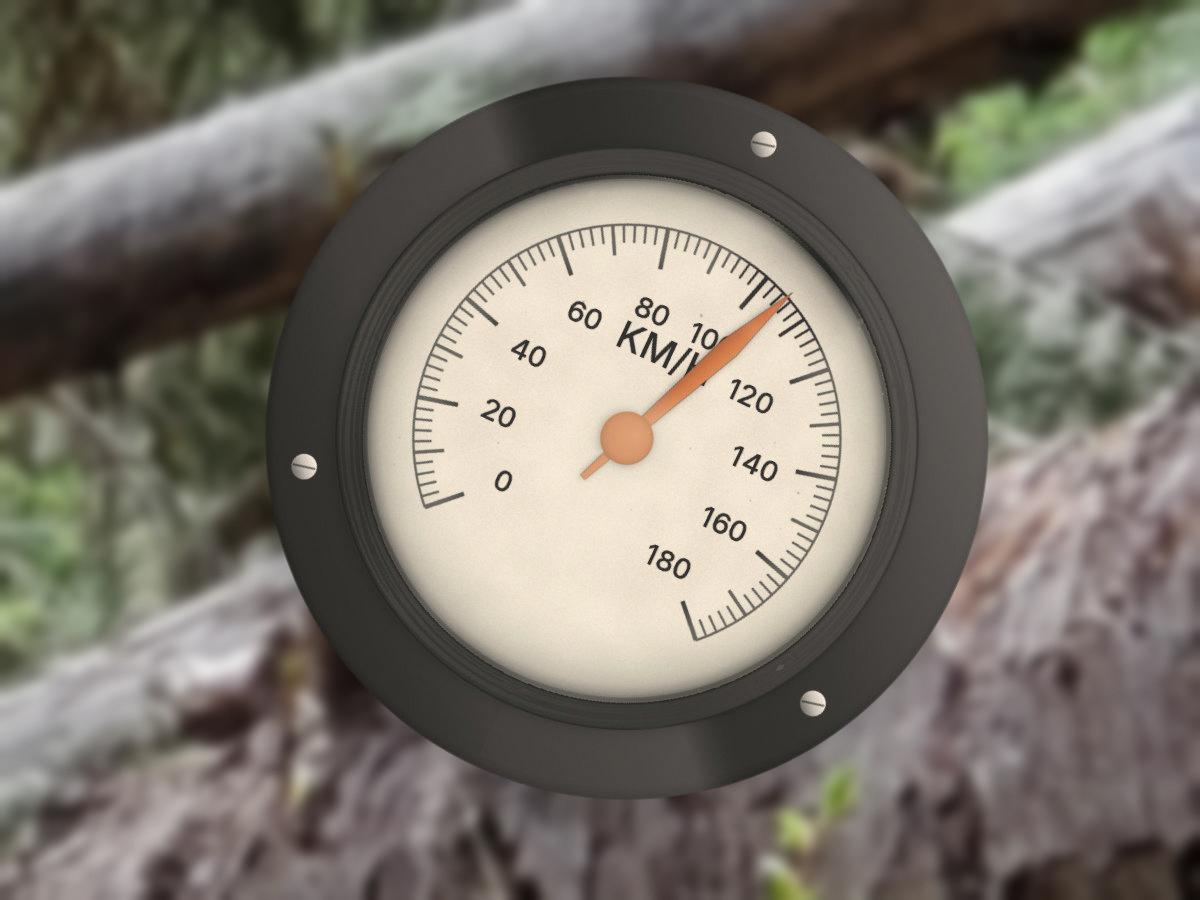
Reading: 105 km/h
